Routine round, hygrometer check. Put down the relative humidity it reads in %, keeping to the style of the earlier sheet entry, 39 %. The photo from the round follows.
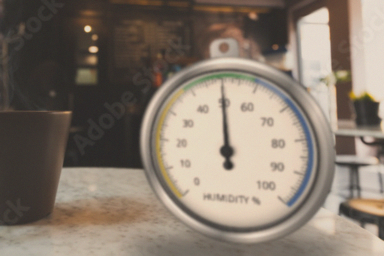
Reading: 50 %
